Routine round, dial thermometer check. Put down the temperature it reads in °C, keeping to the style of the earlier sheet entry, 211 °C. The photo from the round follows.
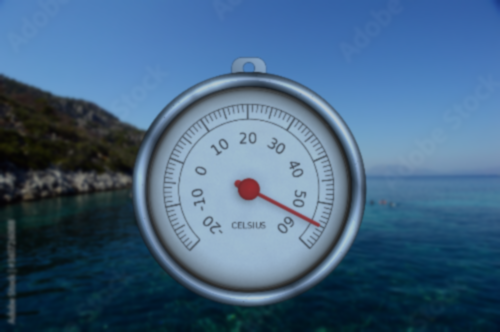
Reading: 55 °C
